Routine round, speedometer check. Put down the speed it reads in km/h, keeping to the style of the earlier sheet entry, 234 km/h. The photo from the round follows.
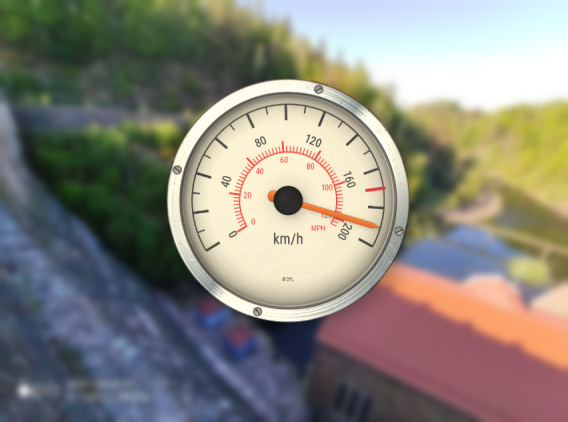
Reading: 190 km/h
